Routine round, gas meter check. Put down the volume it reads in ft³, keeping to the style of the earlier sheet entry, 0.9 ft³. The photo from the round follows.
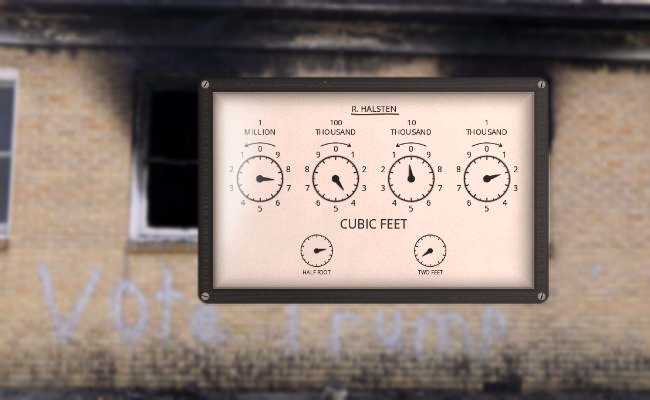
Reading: 740200 ft³
